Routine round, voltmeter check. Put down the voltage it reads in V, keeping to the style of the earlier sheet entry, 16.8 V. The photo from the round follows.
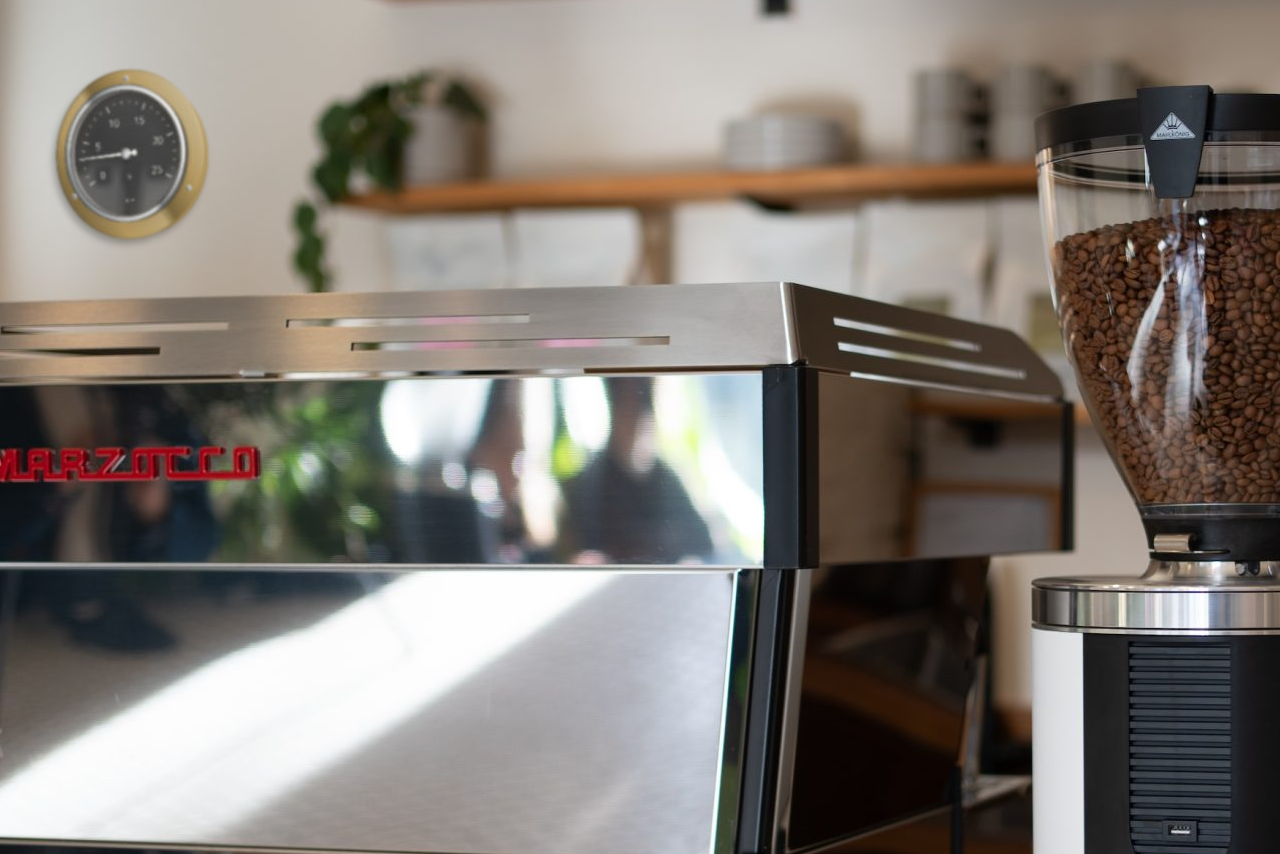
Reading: 3 V
